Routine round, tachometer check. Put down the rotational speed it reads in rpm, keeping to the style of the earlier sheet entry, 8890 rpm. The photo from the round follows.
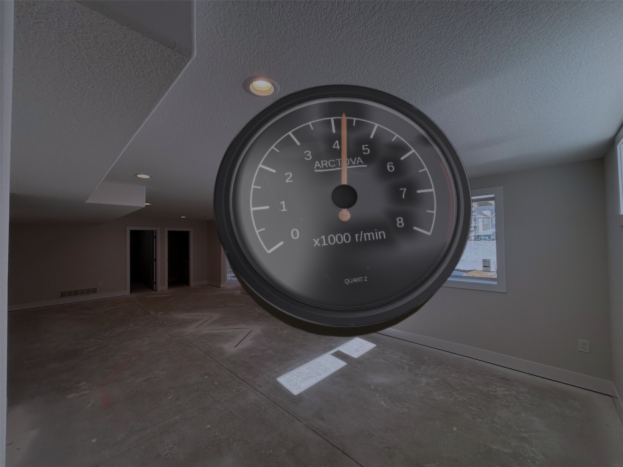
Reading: 4250 rpm
